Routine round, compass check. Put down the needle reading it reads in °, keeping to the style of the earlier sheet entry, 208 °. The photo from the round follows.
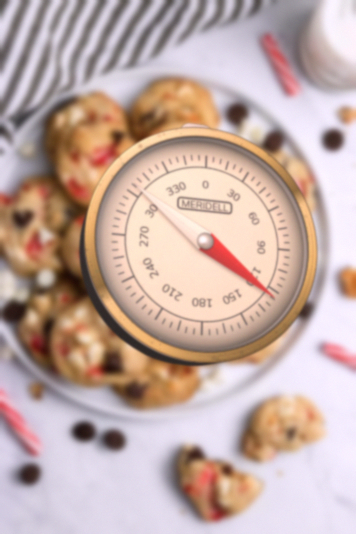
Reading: 125 °
